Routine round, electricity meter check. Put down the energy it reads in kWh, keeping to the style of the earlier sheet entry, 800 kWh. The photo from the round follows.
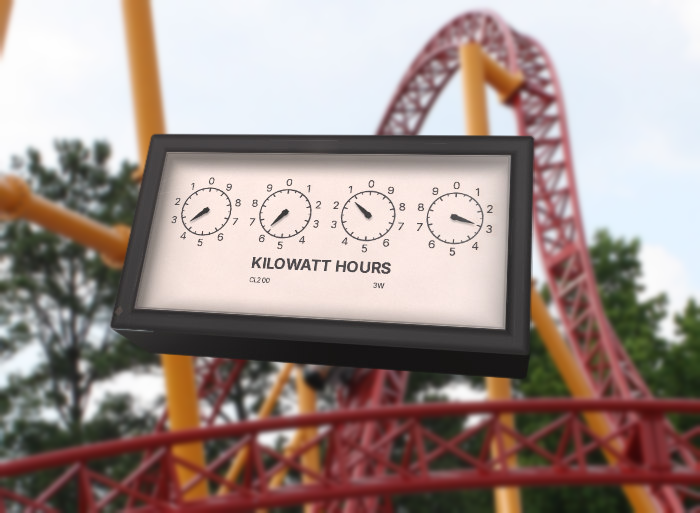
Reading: 3613 kWh
